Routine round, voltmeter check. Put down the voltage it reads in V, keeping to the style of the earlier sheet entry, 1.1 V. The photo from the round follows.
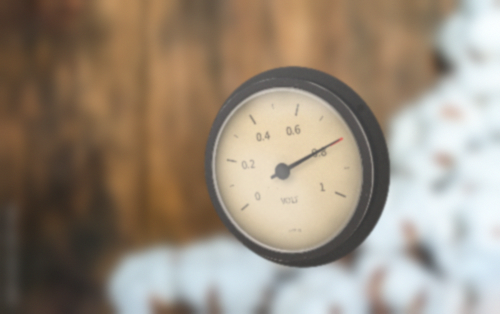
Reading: 0.8 V
